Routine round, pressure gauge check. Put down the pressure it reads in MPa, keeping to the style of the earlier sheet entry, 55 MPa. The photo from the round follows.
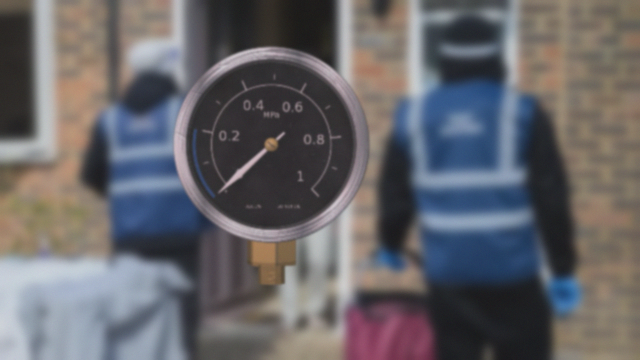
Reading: 0 MPa
